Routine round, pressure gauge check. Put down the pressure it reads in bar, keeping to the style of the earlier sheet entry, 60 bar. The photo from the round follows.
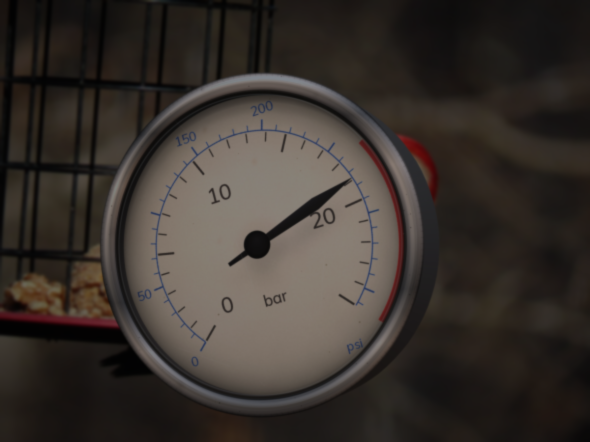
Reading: 19 bar
